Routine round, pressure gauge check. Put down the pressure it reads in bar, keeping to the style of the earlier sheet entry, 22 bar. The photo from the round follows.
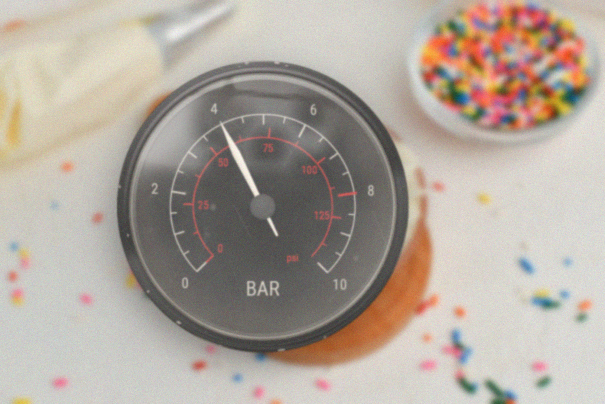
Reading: 4 bar
